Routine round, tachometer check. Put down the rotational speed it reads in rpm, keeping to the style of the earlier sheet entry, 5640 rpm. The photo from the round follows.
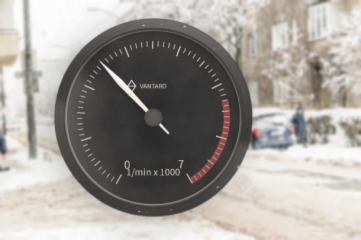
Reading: 2500 rpm
